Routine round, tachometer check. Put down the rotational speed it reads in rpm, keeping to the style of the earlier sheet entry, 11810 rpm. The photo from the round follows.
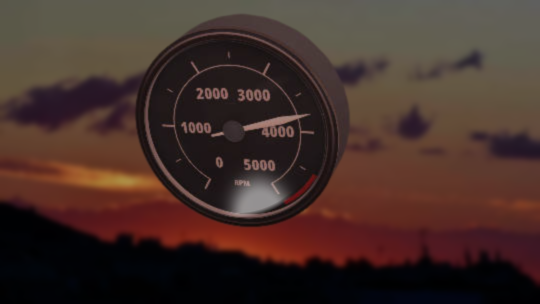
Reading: 3750 rpm
